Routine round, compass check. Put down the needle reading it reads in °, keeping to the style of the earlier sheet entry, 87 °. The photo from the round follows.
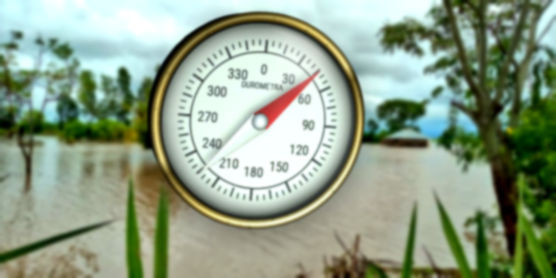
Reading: 45 °
